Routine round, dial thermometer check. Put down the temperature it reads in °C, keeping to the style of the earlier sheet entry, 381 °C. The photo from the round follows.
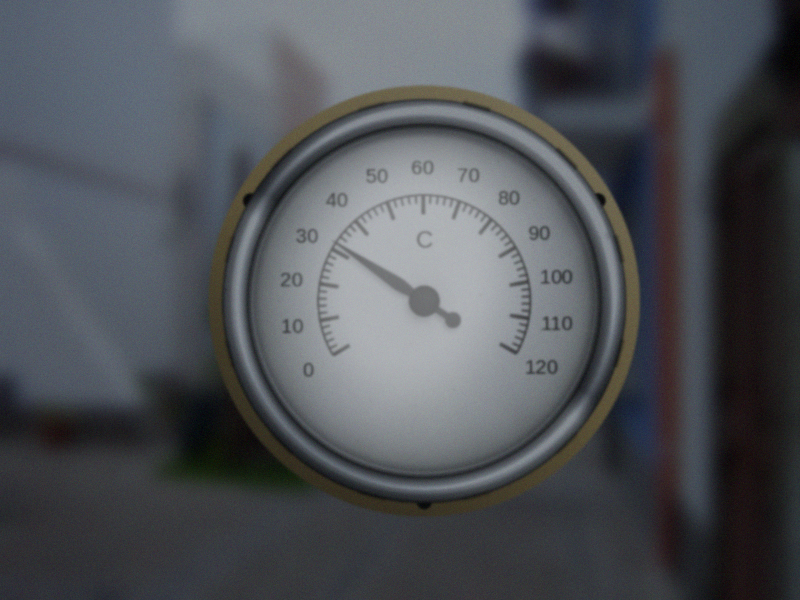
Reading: 32 °C
